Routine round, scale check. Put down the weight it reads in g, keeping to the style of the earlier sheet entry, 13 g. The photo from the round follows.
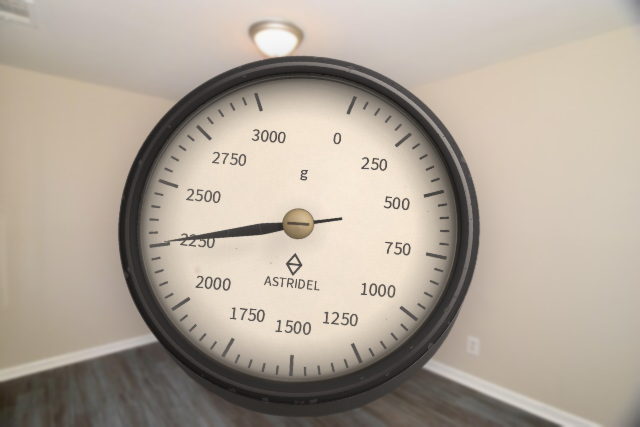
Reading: 2250 g
